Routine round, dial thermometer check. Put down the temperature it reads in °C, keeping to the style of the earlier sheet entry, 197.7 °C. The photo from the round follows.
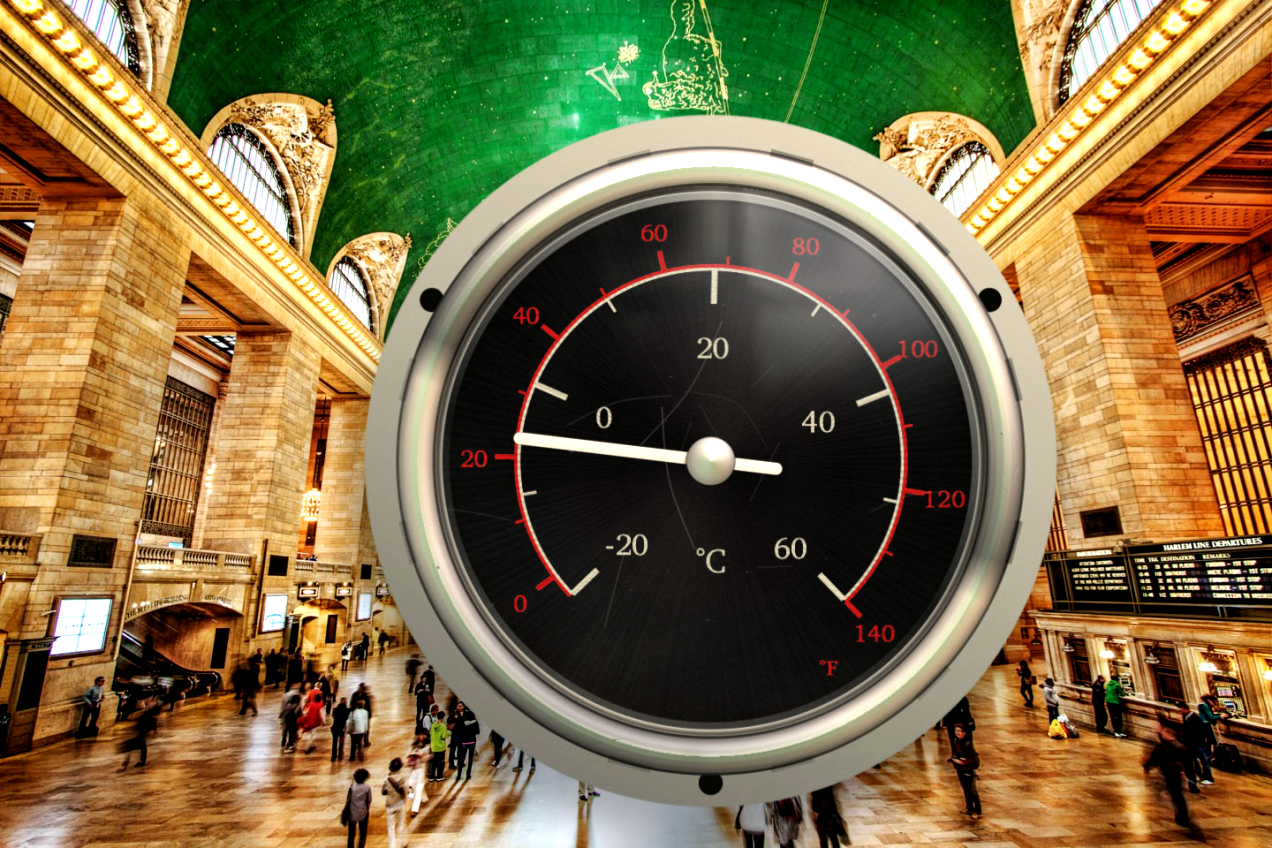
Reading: -5 °C
